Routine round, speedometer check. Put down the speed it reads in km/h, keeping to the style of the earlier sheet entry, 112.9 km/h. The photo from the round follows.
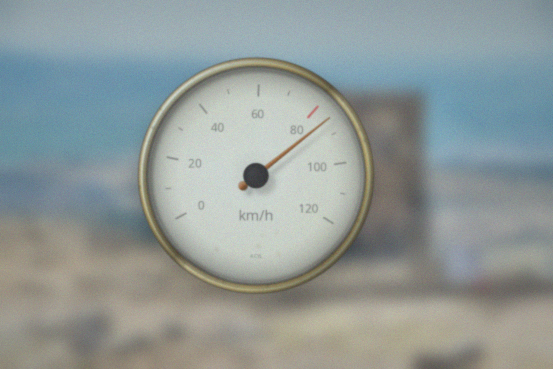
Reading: 85 km/h
